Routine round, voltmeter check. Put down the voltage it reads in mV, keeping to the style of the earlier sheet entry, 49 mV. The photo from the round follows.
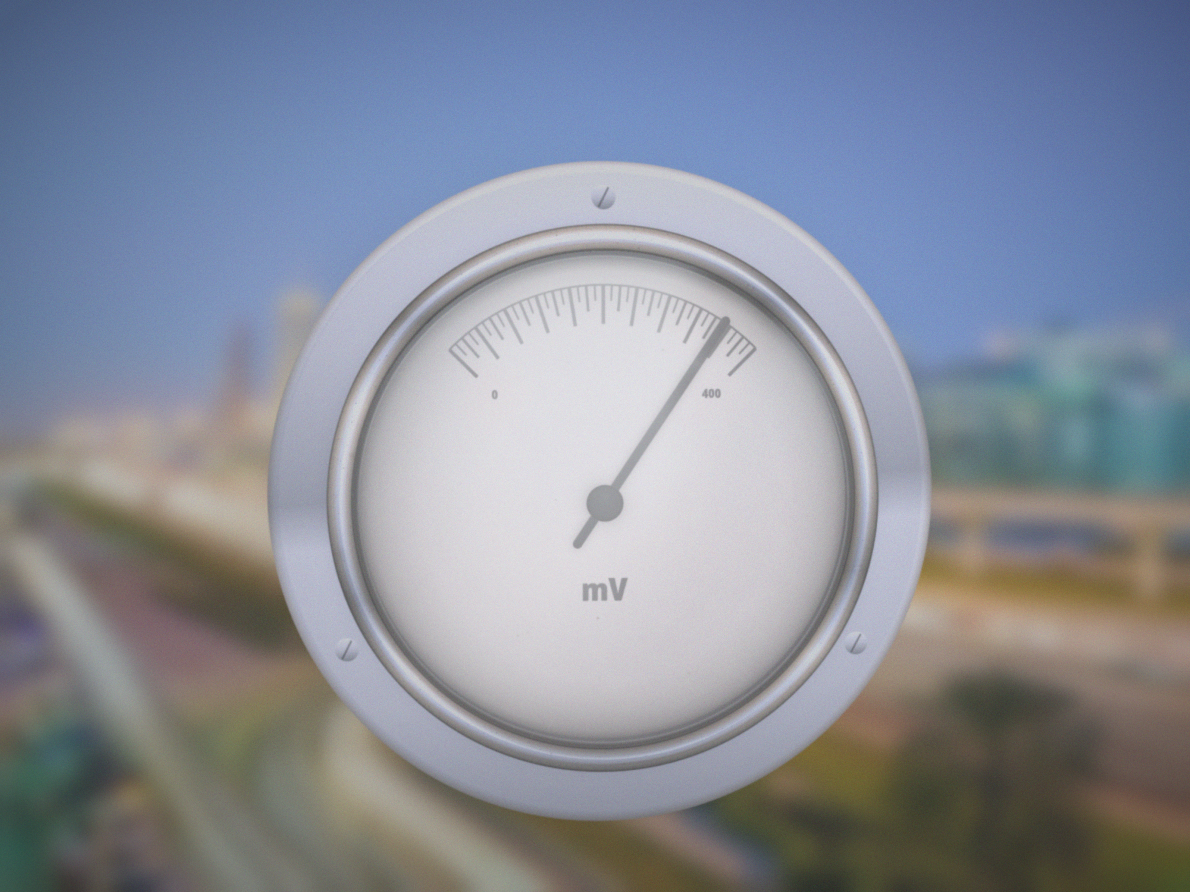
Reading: 350 mV
